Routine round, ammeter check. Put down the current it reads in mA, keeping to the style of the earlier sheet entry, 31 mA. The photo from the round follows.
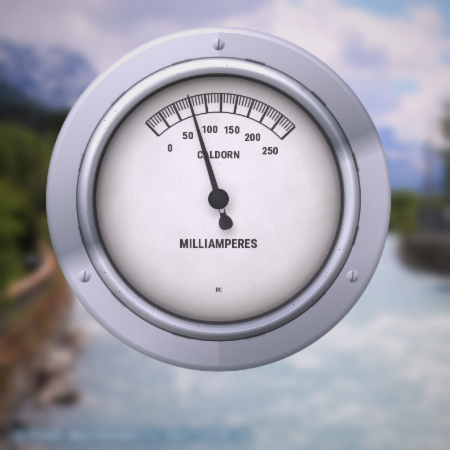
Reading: 75 mA
